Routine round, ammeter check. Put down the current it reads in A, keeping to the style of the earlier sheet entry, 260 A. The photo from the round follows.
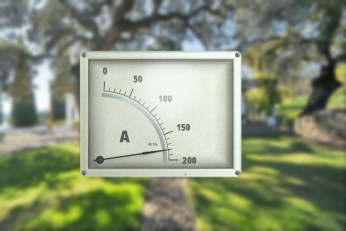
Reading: 180 A
